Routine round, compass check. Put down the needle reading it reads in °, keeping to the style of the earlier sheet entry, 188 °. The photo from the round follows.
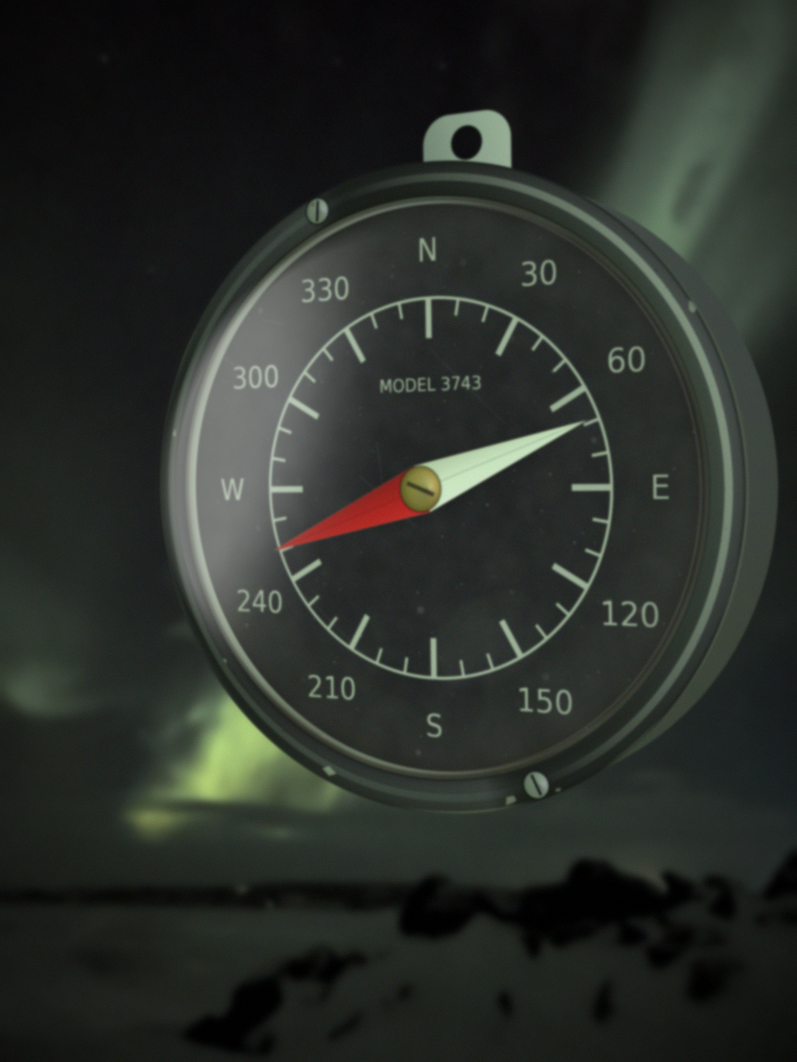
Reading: 250 °
